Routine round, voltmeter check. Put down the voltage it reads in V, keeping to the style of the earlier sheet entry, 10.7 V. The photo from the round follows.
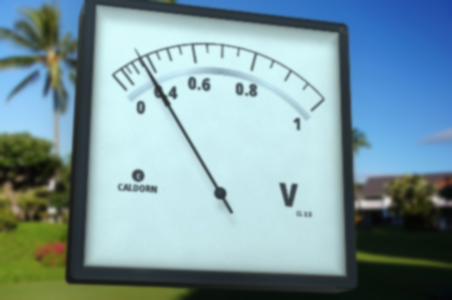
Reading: 0.35 V
